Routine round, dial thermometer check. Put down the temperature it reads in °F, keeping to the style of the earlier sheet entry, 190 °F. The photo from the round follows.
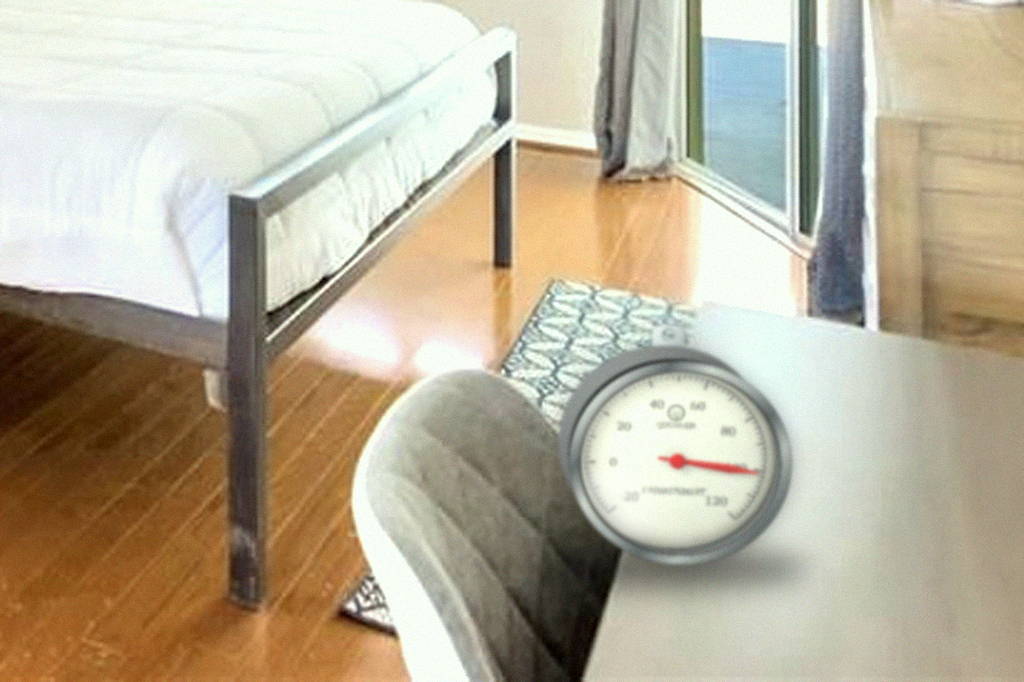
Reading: 100 °F
